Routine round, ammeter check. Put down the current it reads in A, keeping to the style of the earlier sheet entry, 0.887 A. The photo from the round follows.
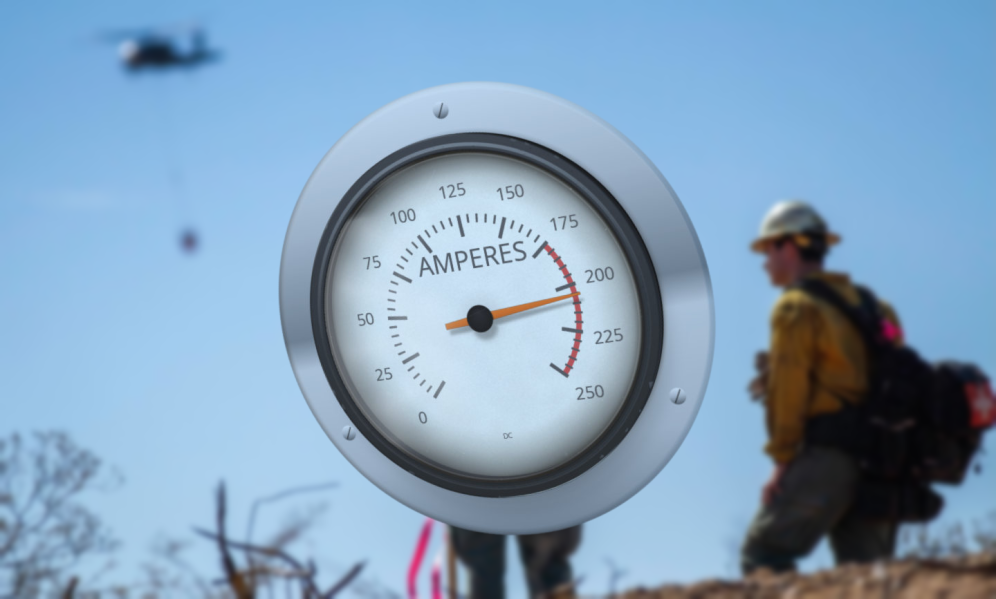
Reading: 205 A
